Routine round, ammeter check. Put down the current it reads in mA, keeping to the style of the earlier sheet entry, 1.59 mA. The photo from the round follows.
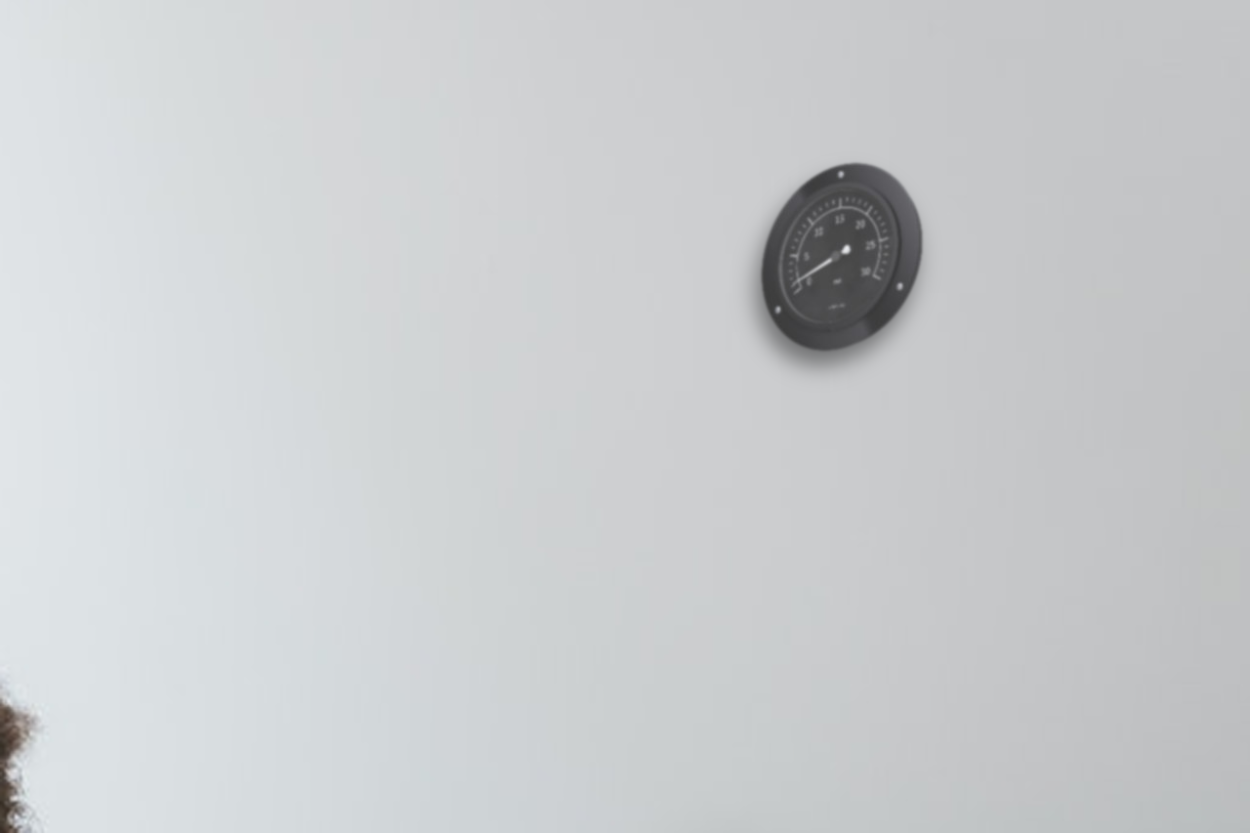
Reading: 1 mA
